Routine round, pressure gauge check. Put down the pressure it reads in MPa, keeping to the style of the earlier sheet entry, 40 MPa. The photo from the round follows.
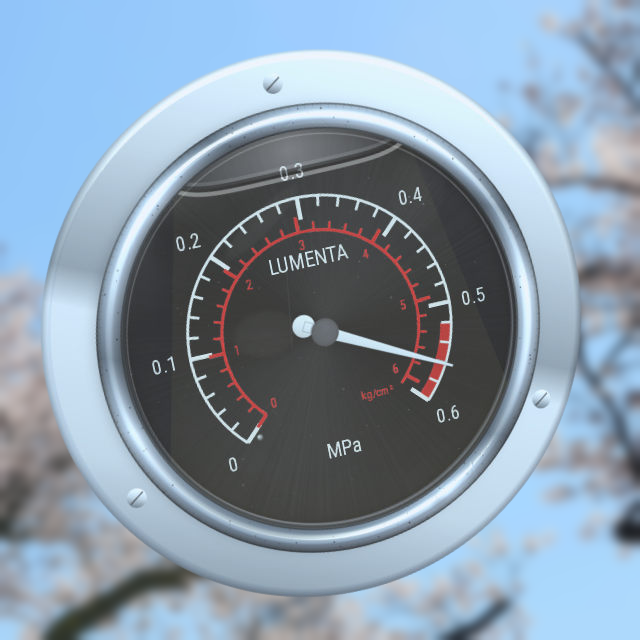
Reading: 0.56 MPa
